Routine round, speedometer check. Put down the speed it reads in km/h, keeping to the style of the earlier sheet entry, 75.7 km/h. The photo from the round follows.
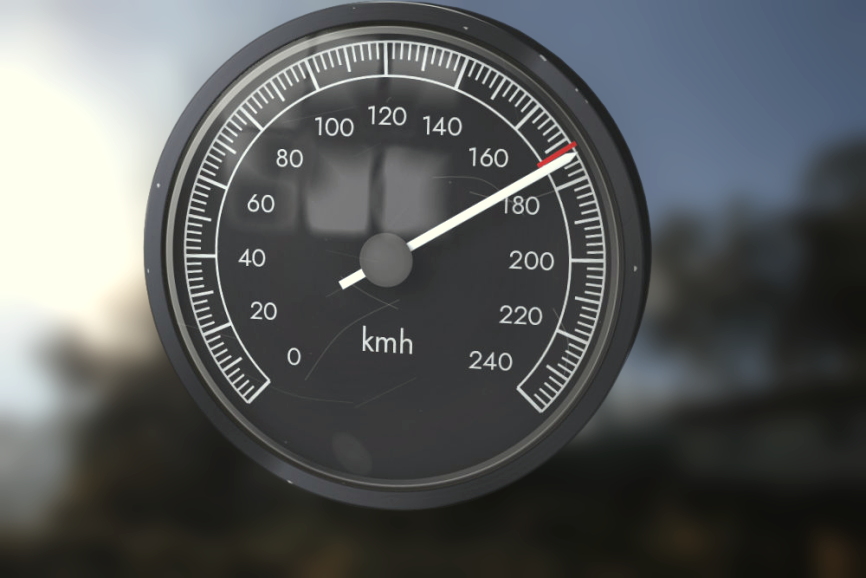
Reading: 174 km/h
